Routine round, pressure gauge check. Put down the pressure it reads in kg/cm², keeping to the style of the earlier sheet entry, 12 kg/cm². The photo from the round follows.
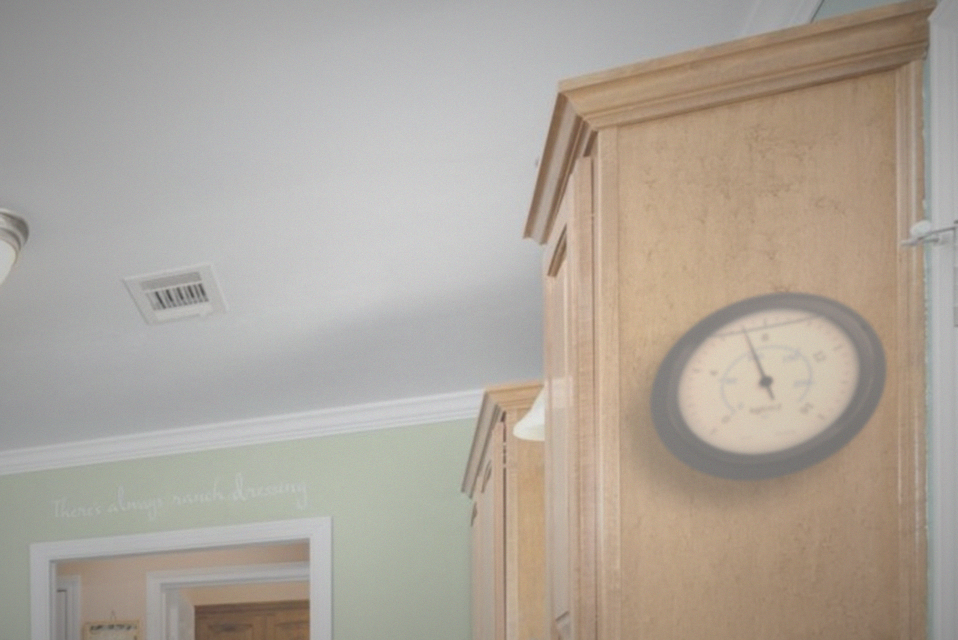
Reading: 7 kg/cm²
